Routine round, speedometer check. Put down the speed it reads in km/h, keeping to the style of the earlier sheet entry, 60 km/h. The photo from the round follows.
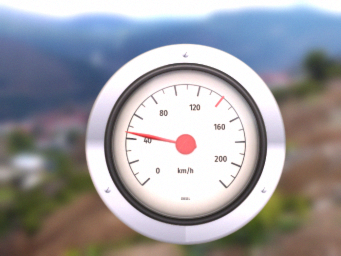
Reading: 45 km/h
